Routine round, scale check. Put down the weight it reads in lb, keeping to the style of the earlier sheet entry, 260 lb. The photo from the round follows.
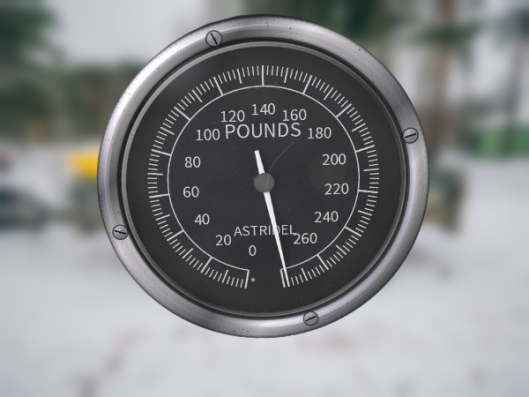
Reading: 278 lb
